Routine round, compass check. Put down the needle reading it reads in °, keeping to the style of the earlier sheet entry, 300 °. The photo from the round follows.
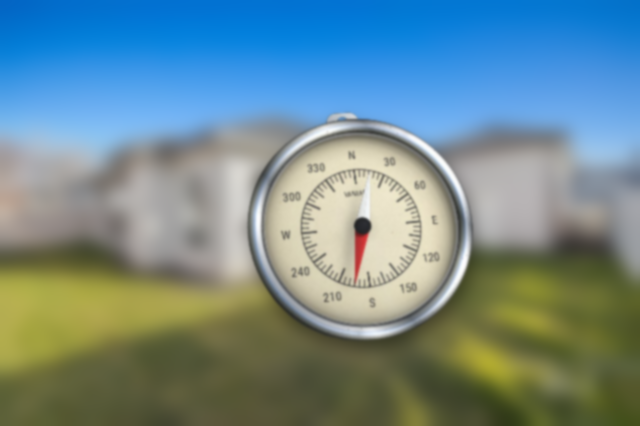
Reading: 195 °
